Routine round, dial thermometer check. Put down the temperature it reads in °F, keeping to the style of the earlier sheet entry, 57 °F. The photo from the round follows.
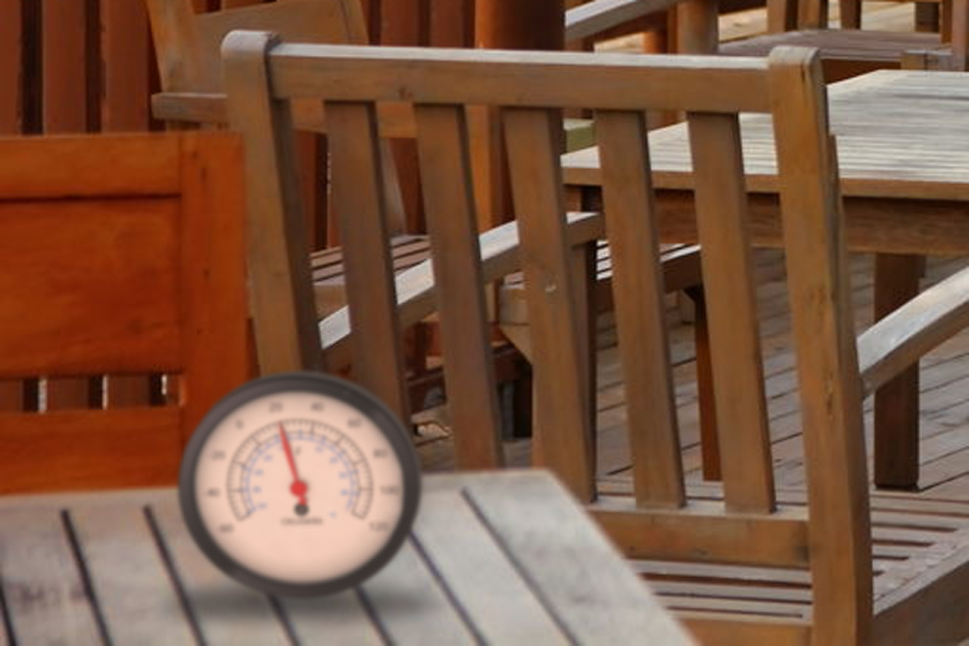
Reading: 20 °F
